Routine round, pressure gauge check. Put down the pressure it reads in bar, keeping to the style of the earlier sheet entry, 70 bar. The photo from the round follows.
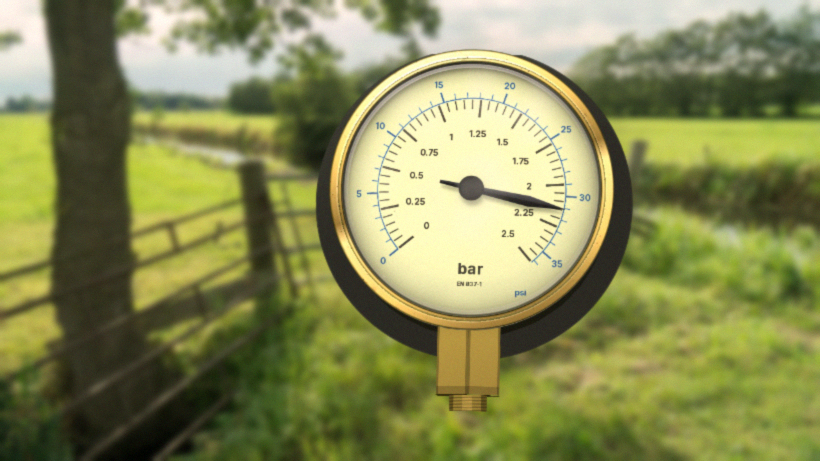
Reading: 2.15 bar
